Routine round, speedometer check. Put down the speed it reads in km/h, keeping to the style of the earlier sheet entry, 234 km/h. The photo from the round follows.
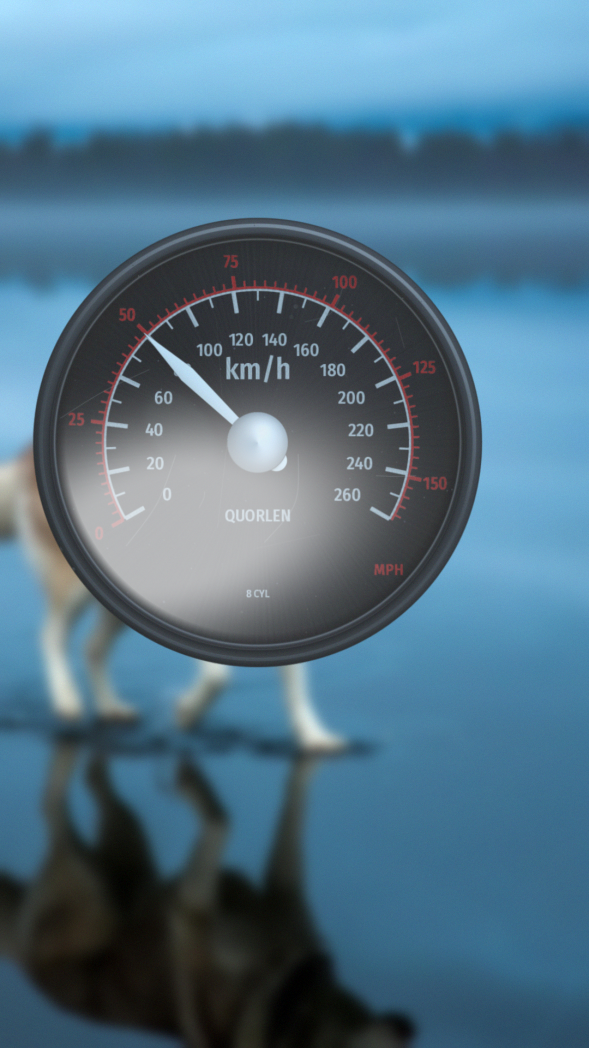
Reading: 80 km/h
